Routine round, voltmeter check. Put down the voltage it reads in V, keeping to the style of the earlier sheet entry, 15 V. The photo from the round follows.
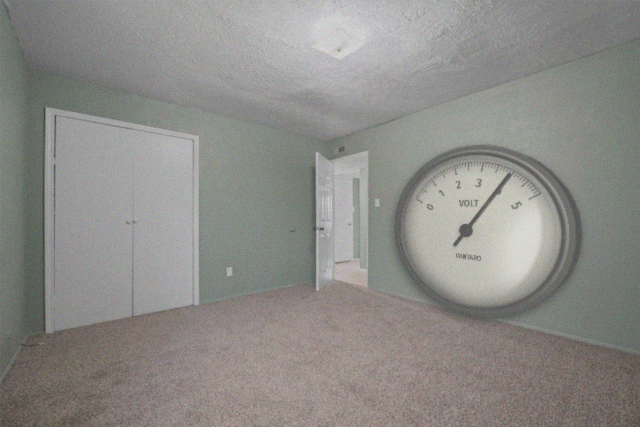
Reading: 4 V
